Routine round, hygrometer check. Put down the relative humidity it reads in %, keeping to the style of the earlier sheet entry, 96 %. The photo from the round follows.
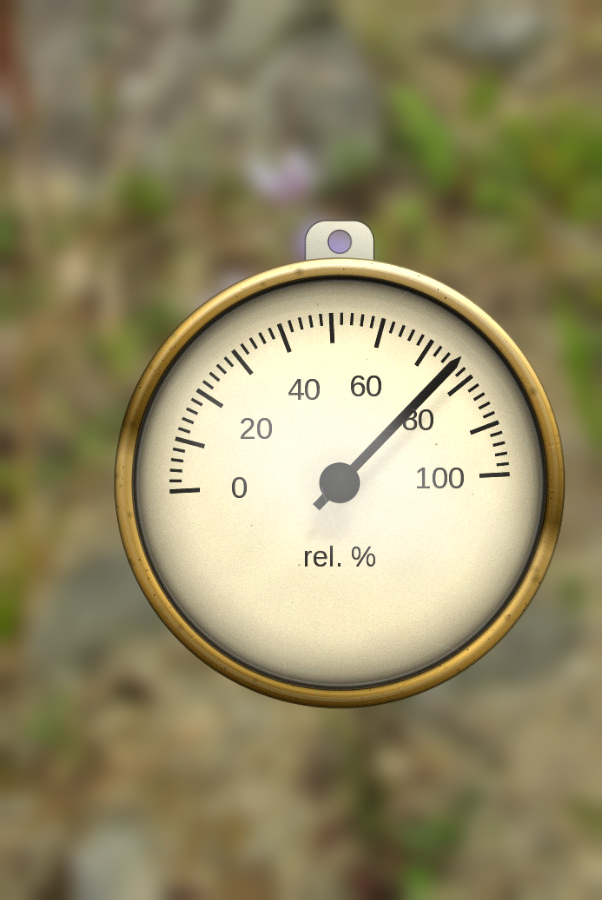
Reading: 76 %
